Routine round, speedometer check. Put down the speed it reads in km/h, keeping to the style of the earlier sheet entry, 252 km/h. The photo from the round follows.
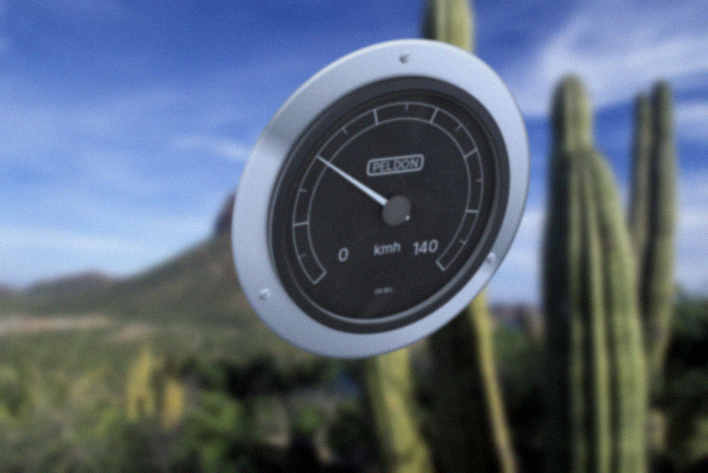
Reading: 40 km/h
